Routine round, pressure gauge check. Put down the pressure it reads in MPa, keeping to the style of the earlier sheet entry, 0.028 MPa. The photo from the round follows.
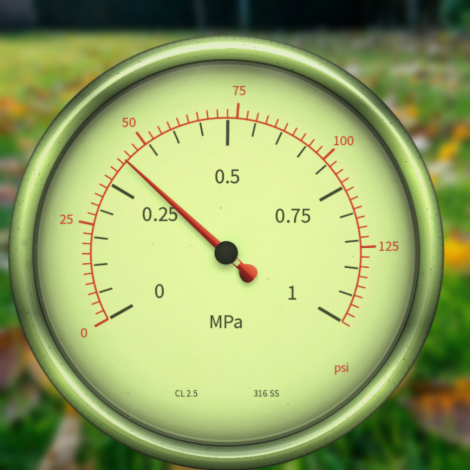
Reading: 0.3 MPa
